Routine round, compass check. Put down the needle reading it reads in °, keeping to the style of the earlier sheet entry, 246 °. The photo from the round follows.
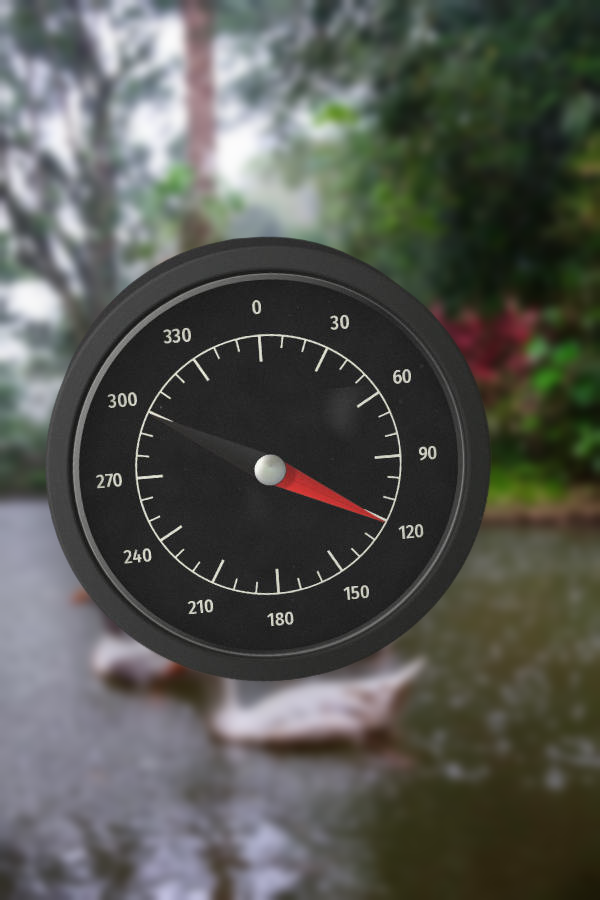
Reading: 120 °
